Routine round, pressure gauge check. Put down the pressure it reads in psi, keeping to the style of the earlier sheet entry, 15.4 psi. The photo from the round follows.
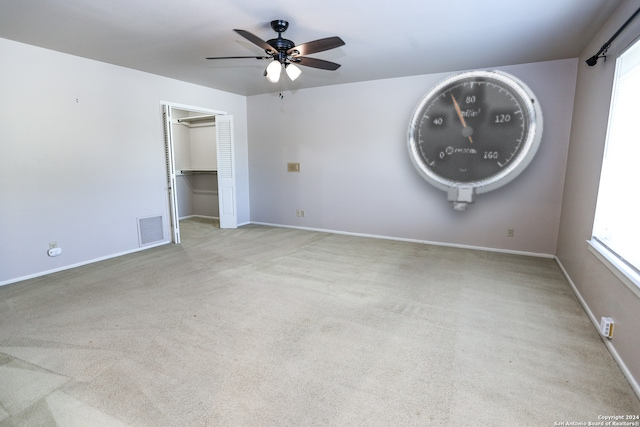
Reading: 65 psi
